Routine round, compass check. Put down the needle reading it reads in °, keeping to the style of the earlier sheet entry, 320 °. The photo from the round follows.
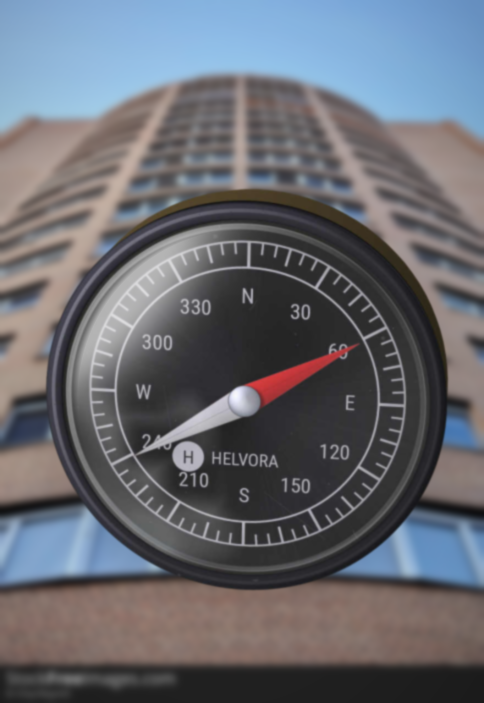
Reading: 60 °
